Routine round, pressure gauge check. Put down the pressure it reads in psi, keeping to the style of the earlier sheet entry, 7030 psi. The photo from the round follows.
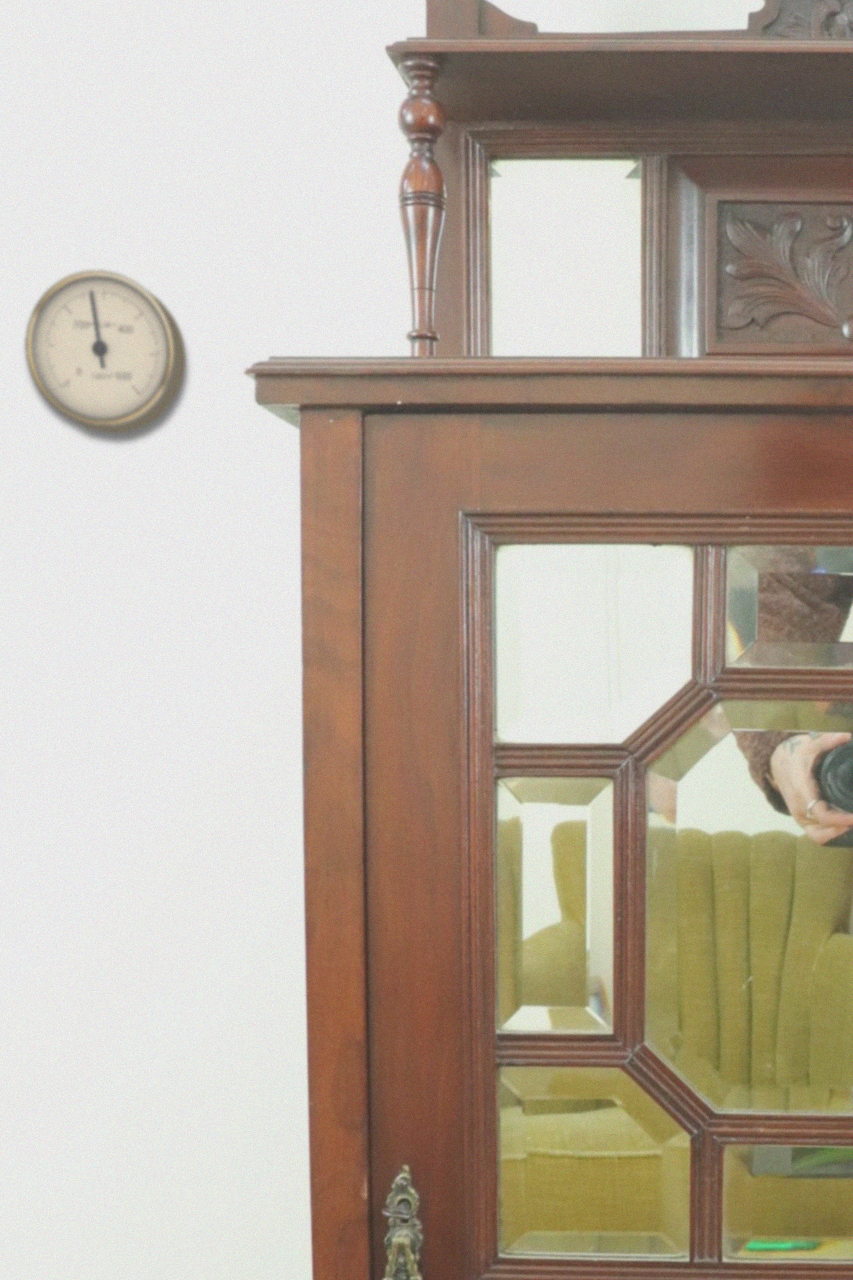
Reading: 275 psi
